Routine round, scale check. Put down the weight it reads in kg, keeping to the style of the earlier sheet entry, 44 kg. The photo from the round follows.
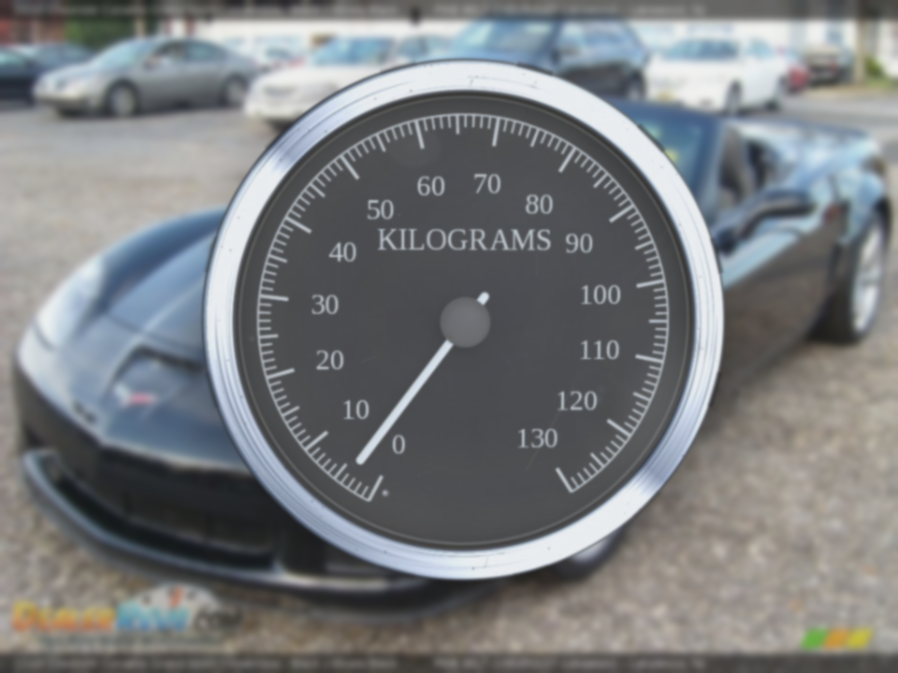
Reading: 4 kg
